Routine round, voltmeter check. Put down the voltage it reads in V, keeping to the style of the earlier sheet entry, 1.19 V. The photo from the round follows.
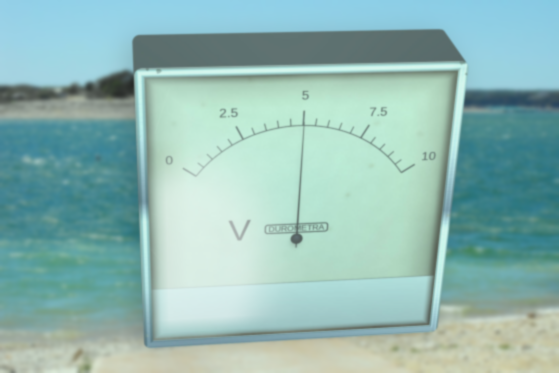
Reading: 5 V
